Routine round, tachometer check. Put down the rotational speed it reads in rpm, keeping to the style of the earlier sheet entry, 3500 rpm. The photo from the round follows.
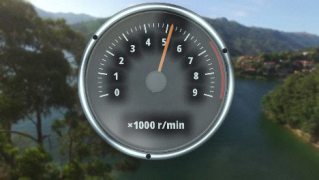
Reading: 5200 rpm
